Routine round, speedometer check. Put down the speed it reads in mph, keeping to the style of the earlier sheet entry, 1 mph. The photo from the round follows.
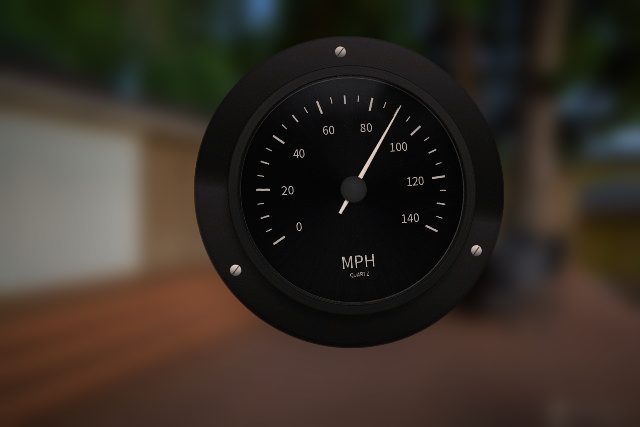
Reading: 90 mph
